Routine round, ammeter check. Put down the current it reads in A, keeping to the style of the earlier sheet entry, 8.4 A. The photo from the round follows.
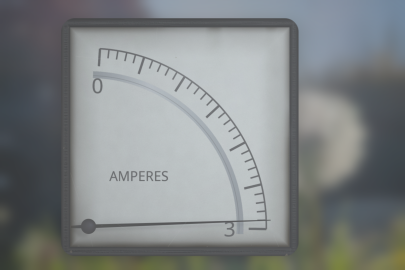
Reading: 2.9 A
